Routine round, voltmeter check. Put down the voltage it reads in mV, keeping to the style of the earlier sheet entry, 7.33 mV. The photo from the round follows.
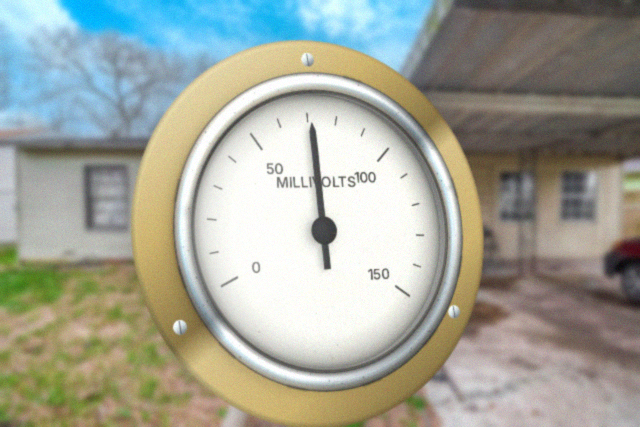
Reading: 70 mV
